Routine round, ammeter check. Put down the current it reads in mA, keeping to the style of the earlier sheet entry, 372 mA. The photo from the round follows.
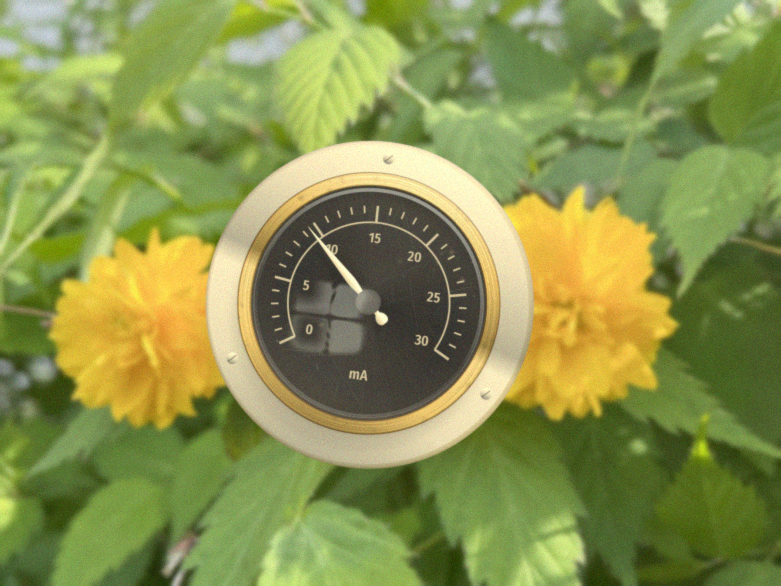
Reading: 9.5 mA
